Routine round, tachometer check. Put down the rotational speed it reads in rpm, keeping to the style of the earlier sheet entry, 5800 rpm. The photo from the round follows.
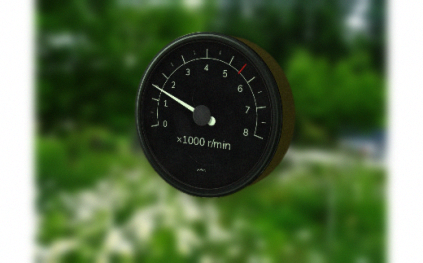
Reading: 1500 rpm
